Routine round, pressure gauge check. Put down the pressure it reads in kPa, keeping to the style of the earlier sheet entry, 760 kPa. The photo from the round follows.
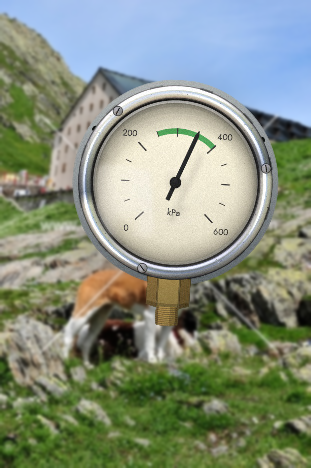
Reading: 350 kPa
